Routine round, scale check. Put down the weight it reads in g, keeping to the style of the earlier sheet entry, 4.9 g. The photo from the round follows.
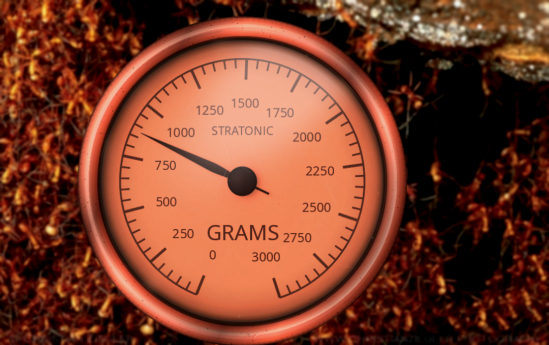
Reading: 875 g
